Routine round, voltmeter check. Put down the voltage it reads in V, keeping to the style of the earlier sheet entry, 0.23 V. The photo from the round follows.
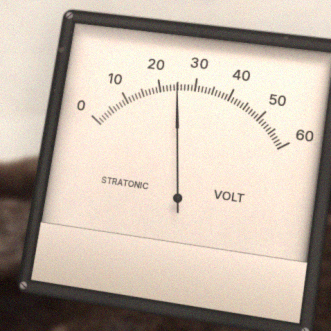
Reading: 25 V
